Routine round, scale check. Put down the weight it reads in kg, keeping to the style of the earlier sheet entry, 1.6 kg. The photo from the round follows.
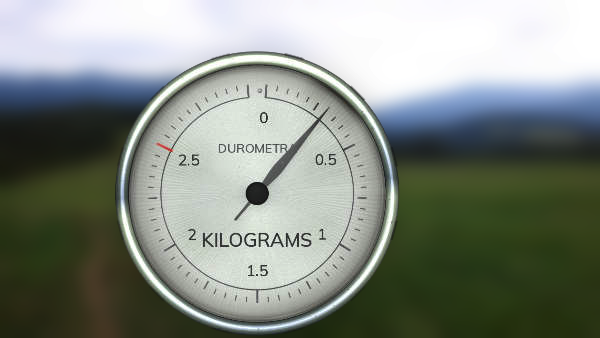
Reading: 0.3 kg
